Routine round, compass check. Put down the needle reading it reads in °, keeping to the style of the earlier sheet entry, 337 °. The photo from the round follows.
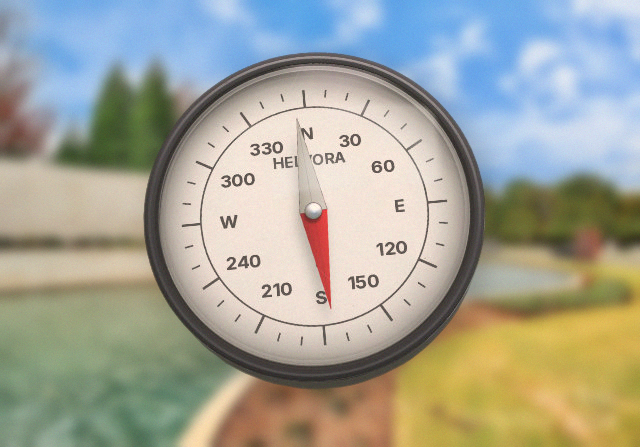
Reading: 175 °
